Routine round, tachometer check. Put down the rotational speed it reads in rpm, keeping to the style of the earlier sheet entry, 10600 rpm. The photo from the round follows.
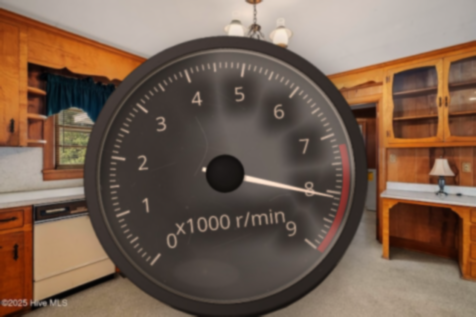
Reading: 8100 rpm
